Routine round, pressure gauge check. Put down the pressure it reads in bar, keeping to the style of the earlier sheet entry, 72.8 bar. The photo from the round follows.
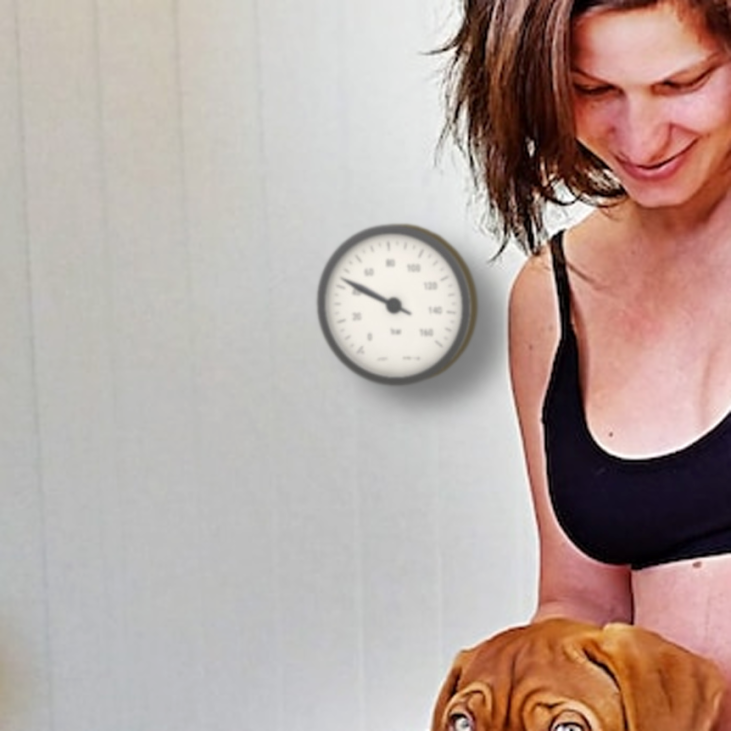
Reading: 45 bar
